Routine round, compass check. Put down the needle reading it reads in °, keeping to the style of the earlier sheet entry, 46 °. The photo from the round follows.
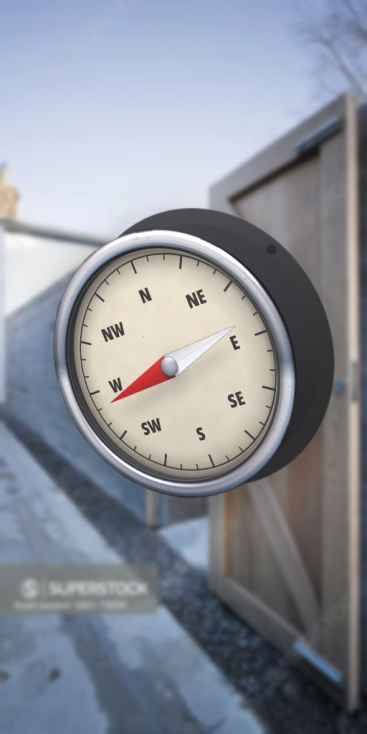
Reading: 260 °
